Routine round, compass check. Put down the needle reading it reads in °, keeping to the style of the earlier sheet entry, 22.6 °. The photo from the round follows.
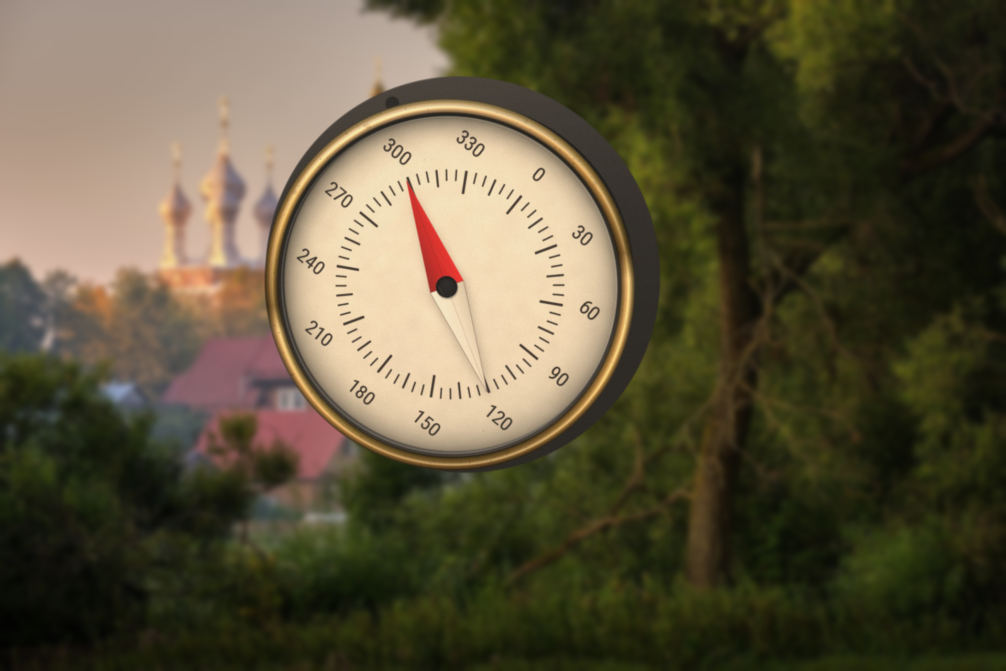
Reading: 300 °
